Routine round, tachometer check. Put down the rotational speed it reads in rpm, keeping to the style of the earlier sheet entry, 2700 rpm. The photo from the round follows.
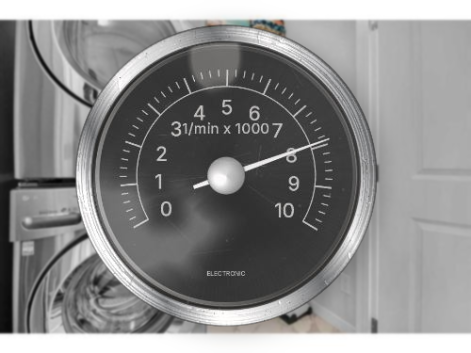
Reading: 7900 rpm
